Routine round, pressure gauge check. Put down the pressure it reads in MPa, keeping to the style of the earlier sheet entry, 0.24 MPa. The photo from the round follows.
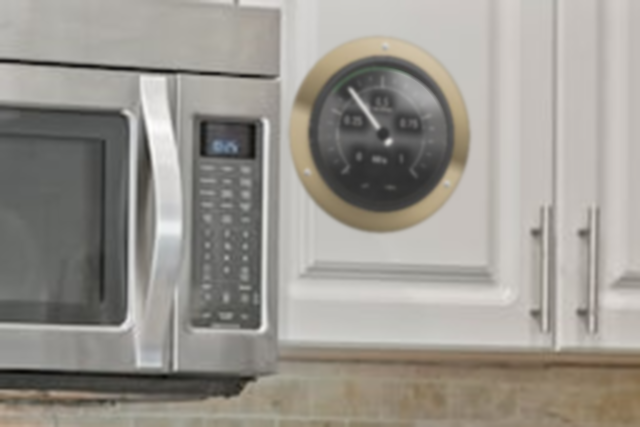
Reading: 0.35 MPa
